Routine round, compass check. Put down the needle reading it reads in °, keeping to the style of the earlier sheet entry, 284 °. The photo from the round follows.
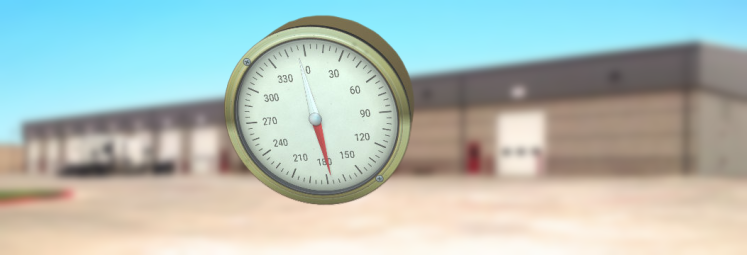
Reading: 175 °
